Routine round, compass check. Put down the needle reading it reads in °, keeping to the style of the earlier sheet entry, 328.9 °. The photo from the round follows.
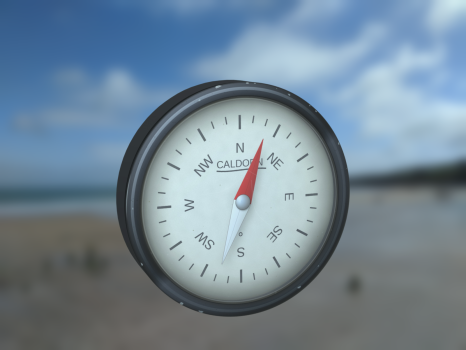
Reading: 20 °
